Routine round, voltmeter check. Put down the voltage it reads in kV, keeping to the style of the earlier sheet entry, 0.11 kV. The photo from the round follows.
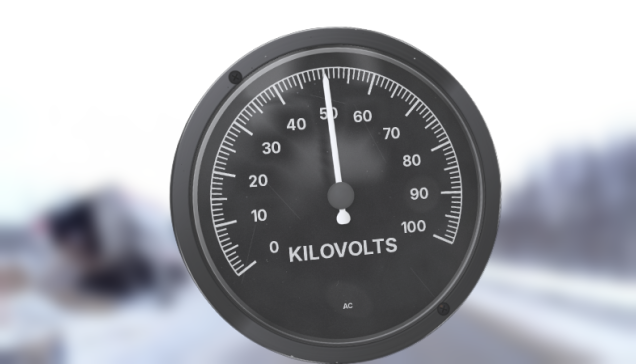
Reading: 50 kV
